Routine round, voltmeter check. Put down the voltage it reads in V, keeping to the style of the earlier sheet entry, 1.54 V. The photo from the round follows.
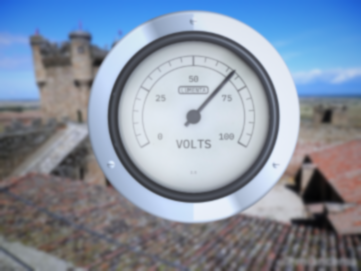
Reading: 67.5 V
